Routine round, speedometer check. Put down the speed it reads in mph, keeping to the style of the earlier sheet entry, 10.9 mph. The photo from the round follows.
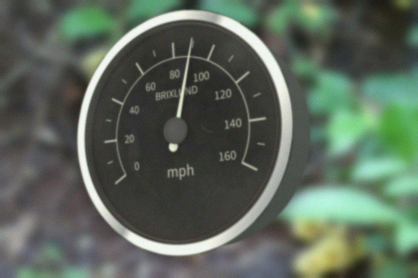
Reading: 90 mph
